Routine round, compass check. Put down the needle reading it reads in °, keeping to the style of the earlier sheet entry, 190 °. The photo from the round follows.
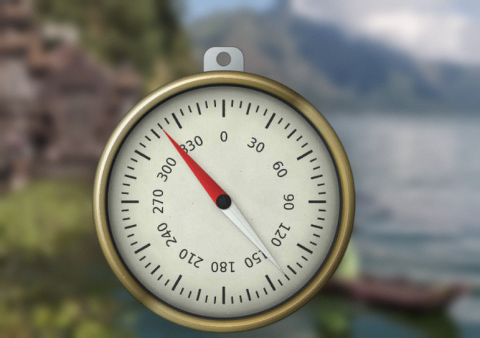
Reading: 320 °
